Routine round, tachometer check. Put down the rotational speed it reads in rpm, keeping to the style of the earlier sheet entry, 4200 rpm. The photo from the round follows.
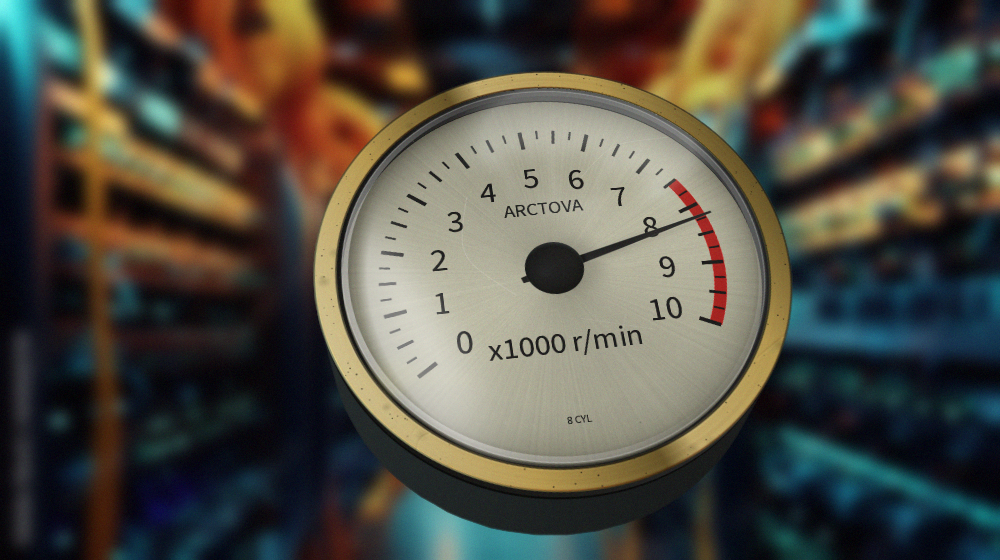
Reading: 8250 rpm
